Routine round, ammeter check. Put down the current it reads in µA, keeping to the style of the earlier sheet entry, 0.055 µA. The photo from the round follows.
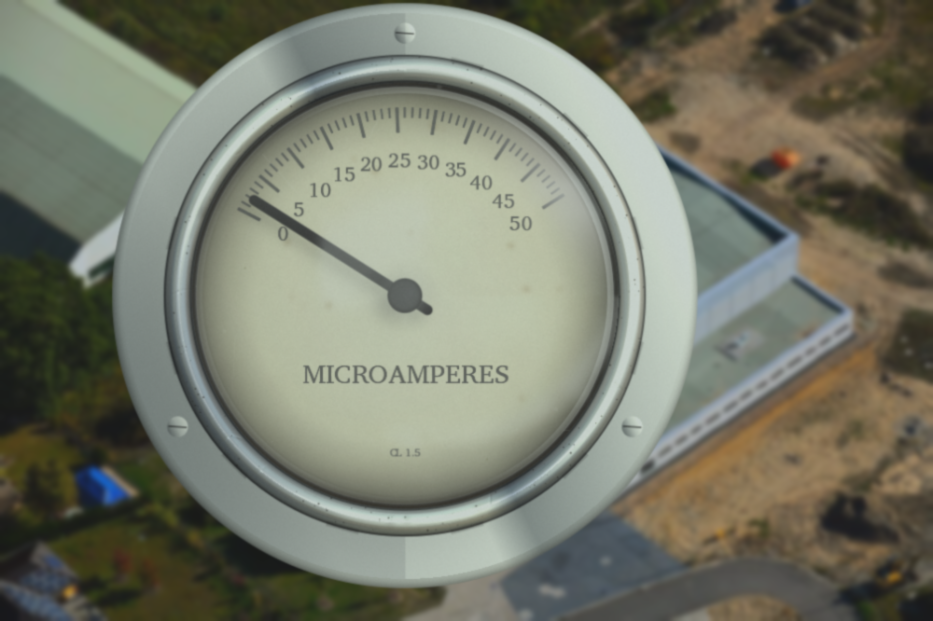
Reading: 2 µA
